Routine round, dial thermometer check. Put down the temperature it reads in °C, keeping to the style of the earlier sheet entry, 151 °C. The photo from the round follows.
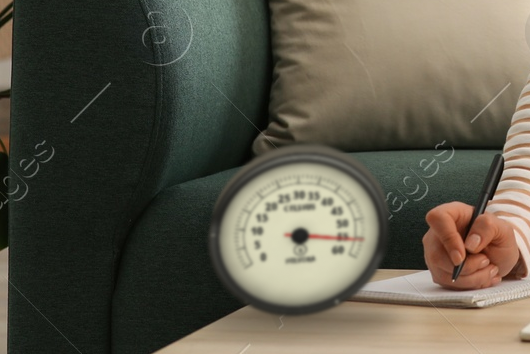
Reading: 55 °C
